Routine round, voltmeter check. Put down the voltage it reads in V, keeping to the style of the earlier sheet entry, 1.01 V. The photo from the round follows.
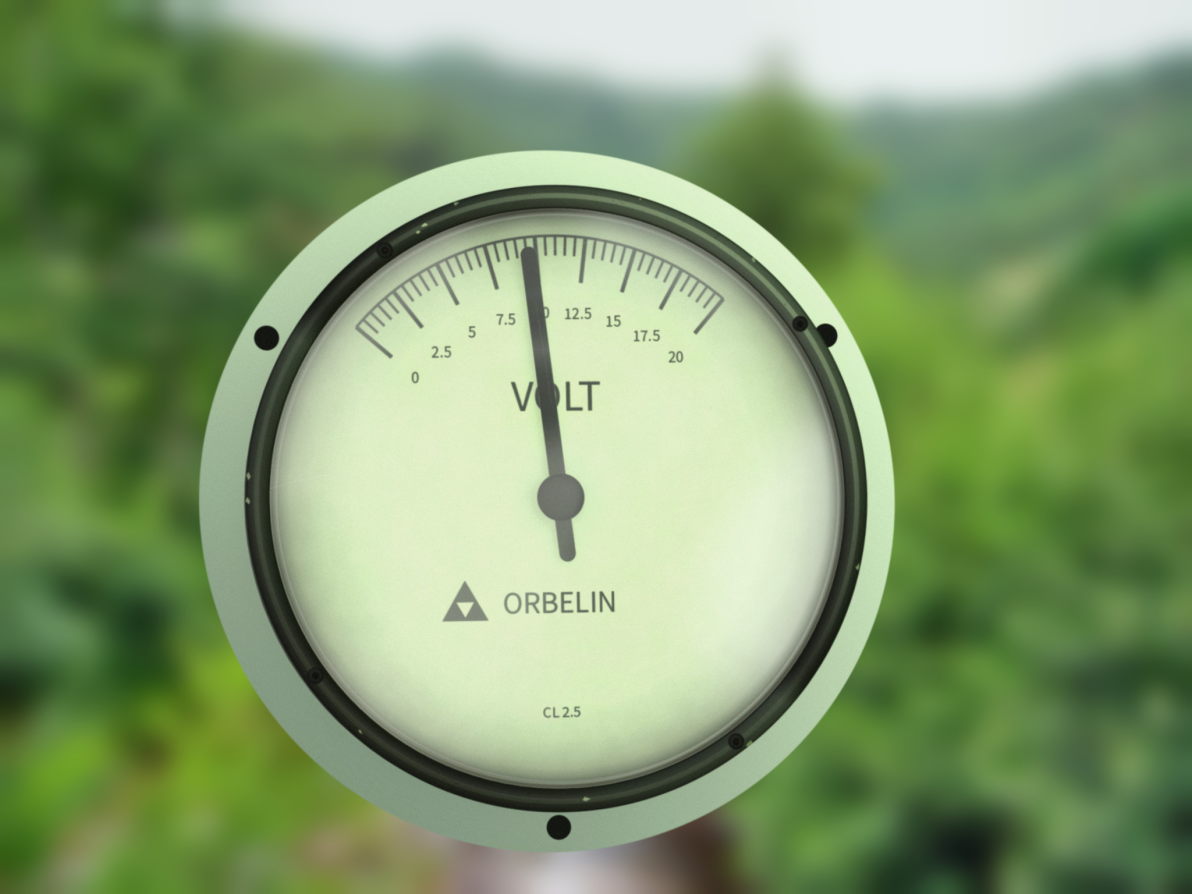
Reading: 9.5 V
